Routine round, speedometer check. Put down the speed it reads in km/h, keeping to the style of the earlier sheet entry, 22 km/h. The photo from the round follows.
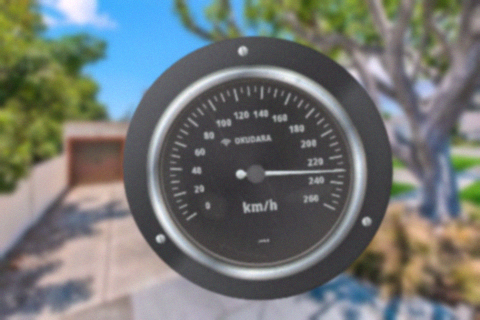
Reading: 230 km/h
